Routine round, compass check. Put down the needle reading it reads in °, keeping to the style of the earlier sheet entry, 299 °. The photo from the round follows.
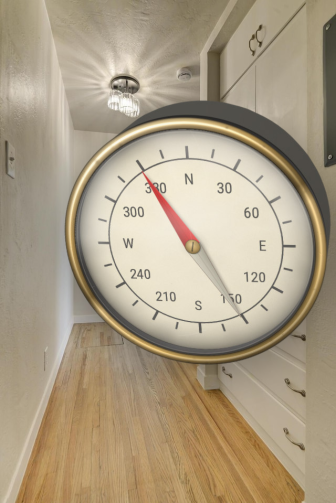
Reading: 330 °
